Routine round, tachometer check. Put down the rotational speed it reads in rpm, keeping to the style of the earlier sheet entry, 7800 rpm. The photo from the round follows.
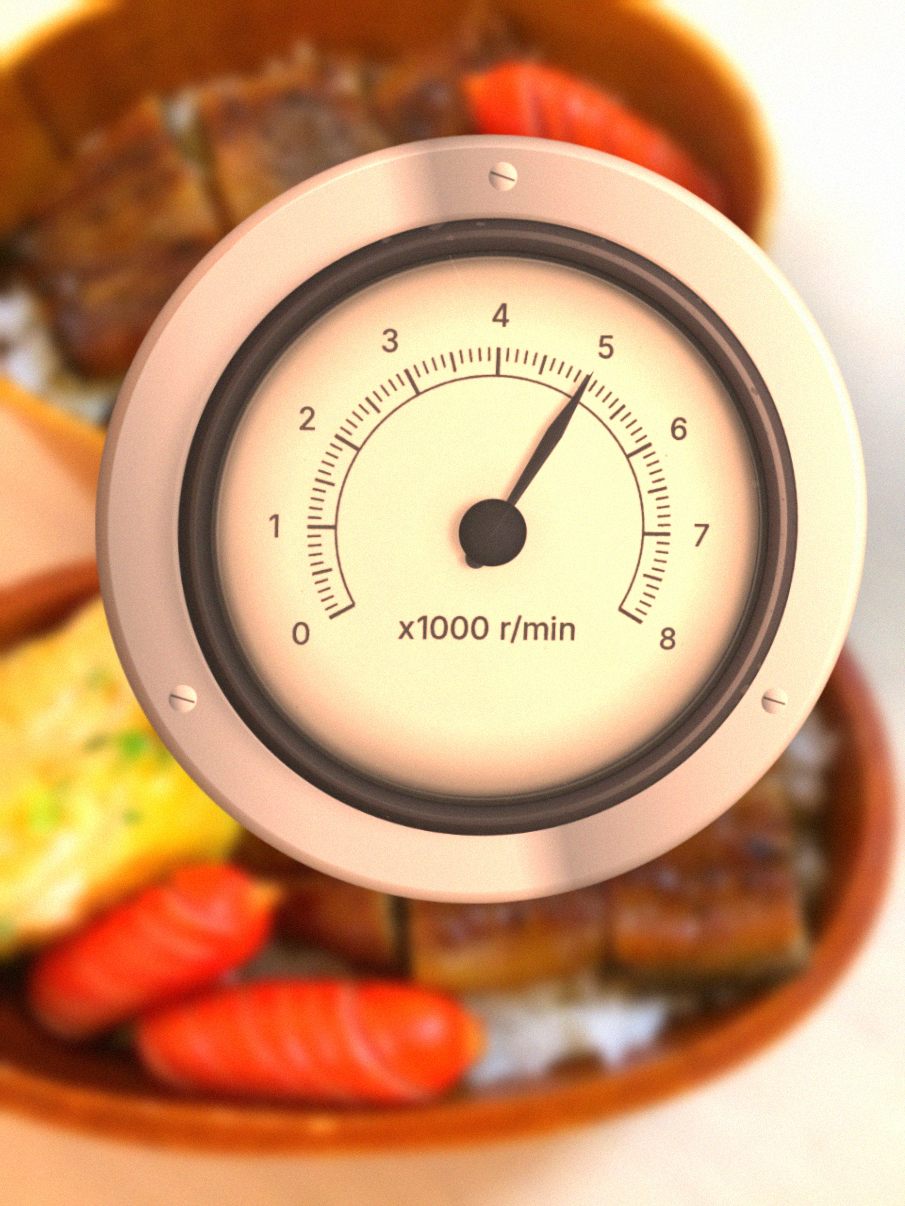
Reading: 5000 rpm
